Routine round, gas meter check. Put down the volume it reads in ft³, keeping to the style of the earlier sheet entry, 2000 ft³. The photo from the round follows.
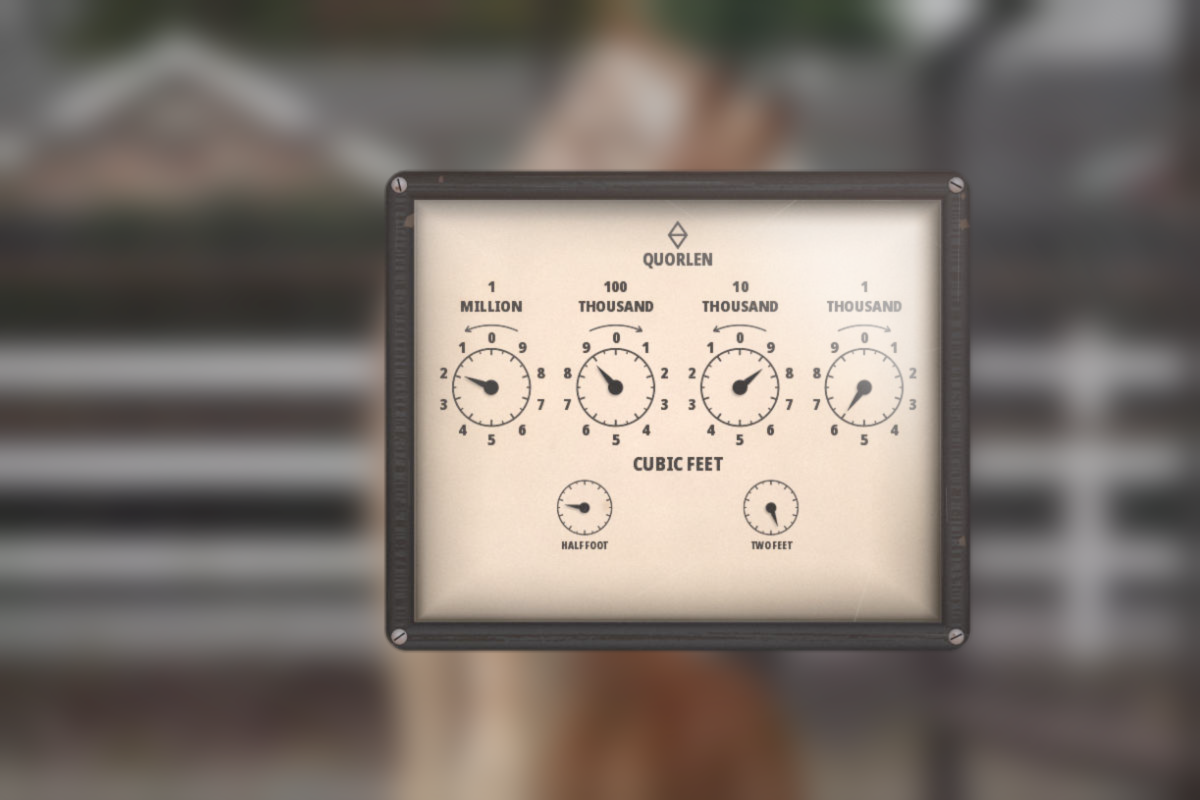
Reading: 188600 ft³
